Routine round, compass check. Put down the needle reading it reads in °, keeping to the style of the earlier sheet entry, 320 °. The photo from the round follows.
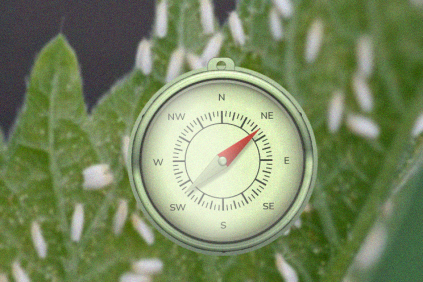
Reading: 50 °
